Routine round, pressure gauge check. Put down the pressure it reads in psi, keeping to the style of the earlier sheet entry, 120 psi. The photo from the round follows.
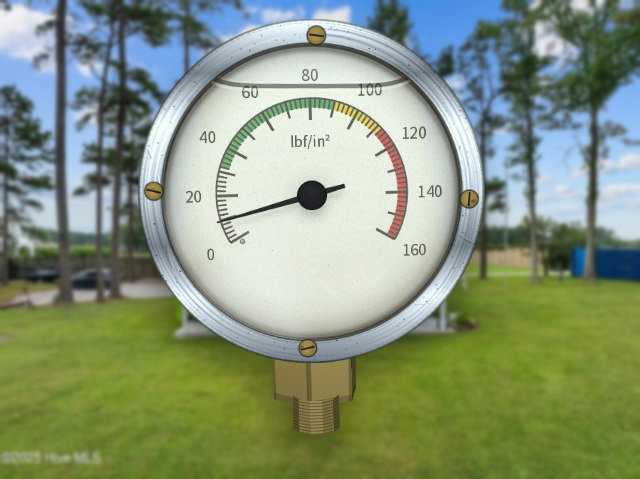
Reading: 10 psi
